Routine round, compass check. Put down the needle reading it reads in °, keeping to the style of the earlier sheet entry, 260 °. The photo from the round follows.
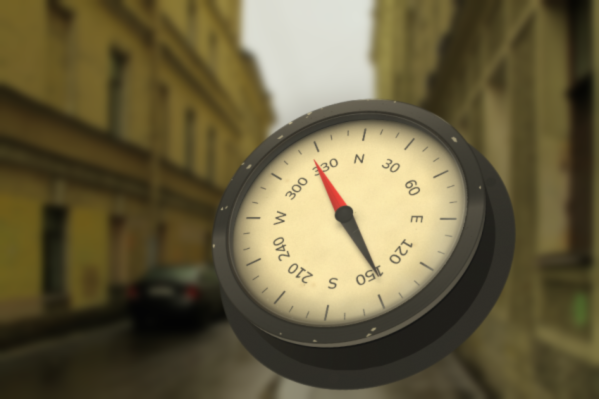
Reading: 325 °
